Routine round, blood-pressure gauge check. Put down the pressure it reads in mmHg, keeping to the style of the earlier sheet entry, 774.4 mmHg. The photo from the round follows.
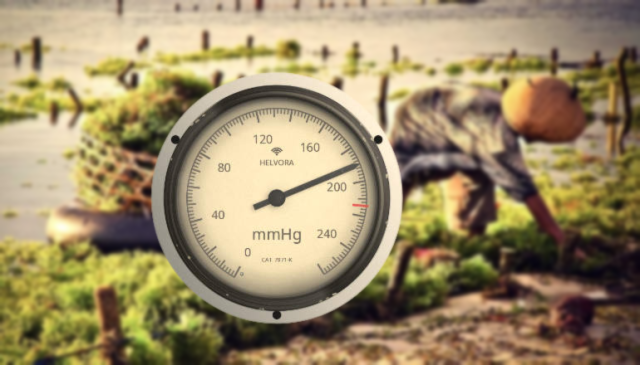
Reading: 190 mmHg
